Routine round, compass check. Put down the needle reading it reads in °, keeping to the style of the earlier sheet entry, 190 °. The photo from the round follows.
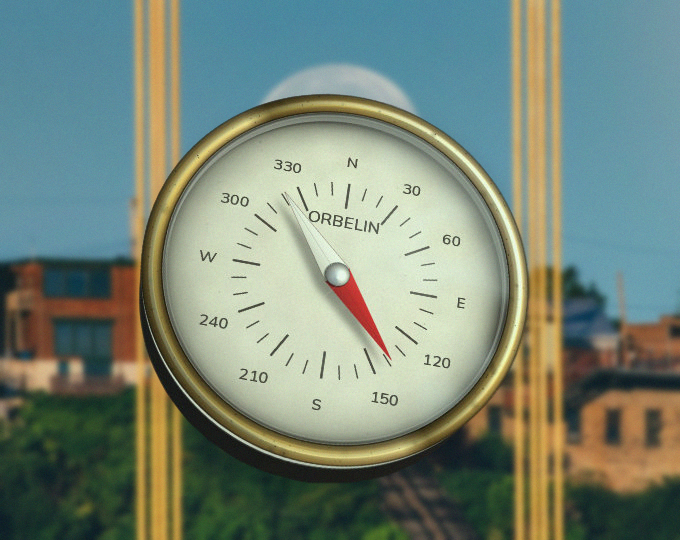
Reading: 140 °
